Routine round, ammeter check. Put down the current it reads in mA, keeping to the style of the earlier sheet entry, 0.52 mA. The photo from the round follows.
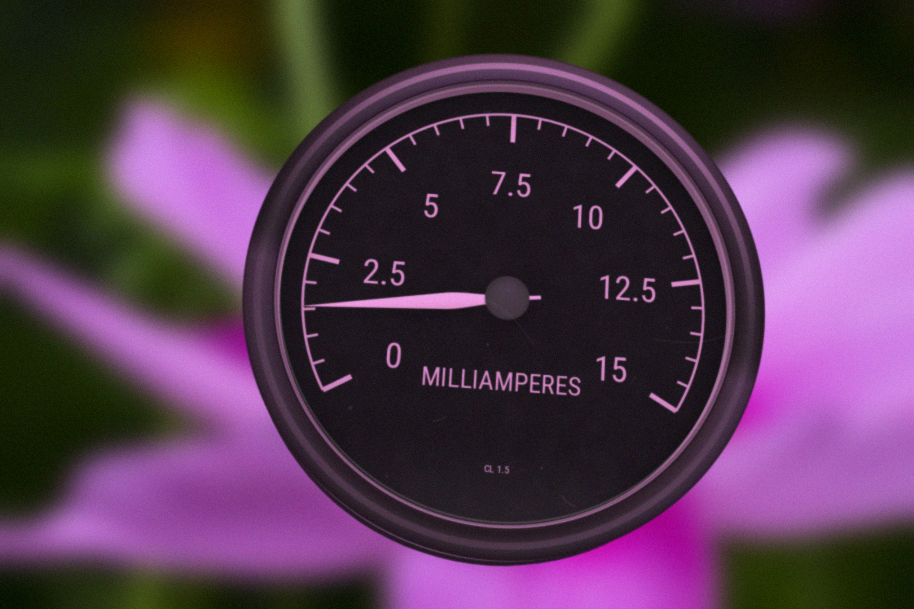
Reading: 1.5 mA
